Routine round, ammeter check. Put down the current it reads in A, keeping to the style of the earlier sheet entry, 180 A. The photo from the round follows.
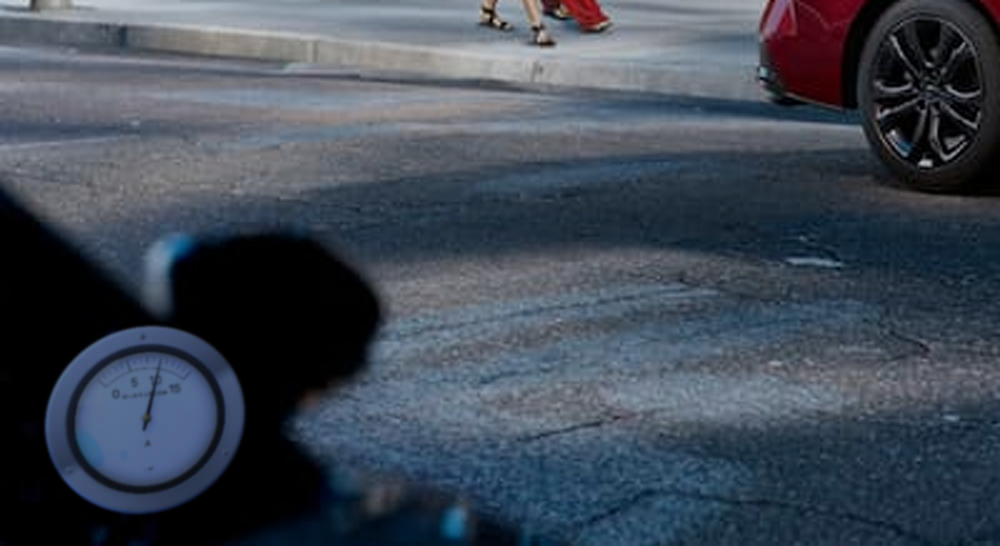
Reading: 10 A
